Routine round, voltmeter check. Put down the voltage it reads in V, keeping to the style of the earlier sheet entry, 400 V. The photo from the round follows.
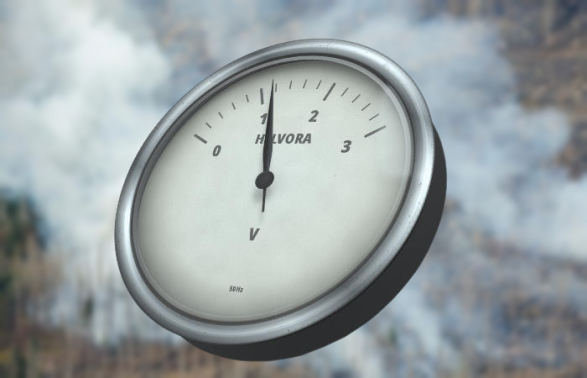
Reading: 1.2 V
